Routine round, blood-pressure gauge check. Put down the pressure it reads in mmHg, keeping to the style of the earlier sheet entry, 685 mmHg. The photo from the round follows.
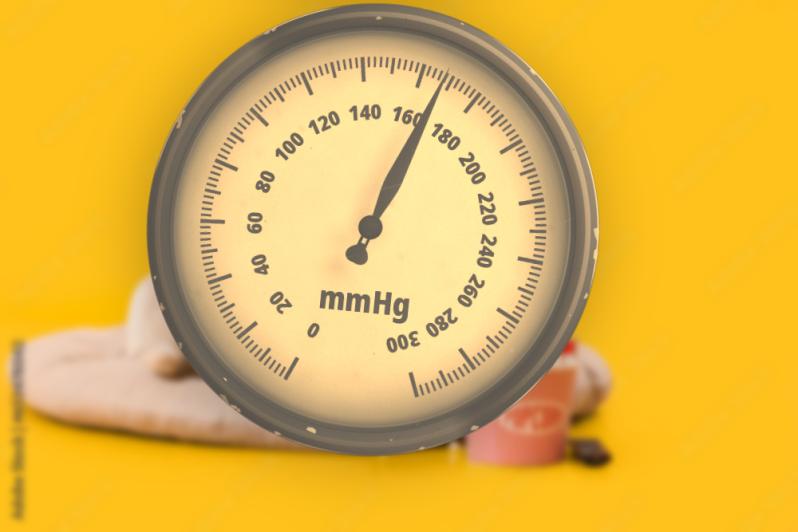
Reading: 168 mmHg
